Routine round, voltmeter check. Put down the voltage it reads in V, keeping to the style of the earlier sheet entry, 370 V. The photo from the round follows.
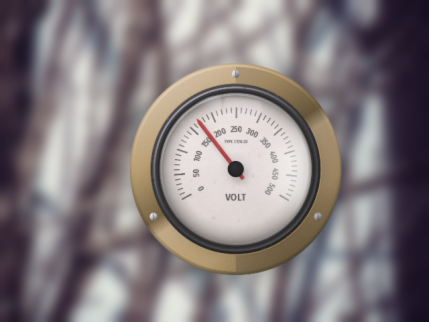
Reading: 170 V
